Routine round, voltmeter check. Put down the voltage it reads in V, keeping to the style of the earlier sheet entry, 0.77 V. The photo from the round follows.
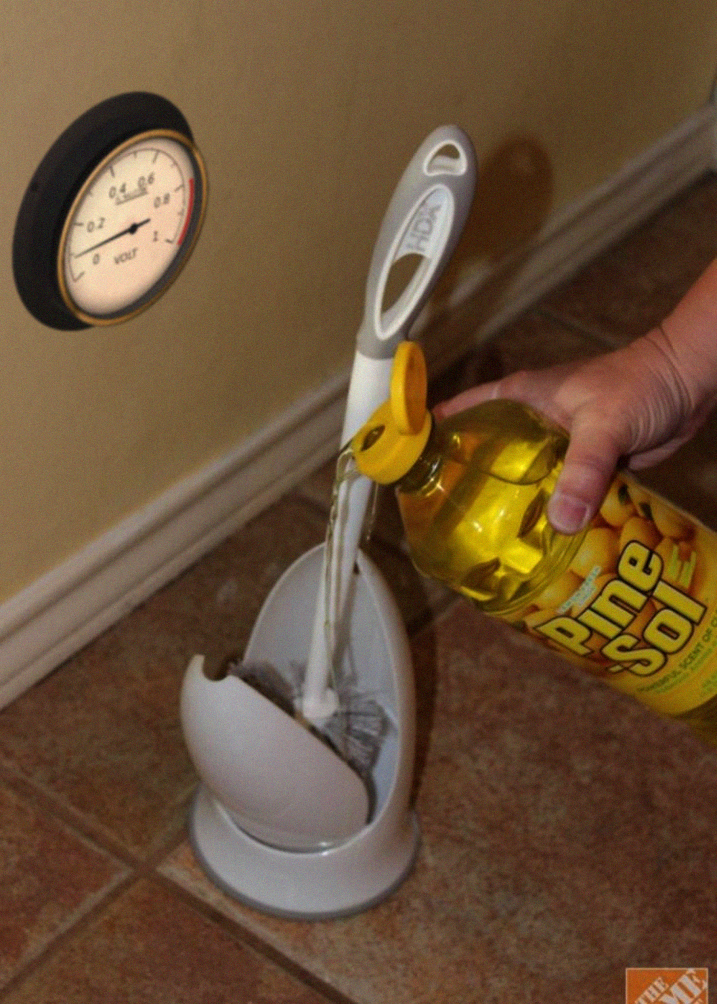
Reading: 0.1 V
